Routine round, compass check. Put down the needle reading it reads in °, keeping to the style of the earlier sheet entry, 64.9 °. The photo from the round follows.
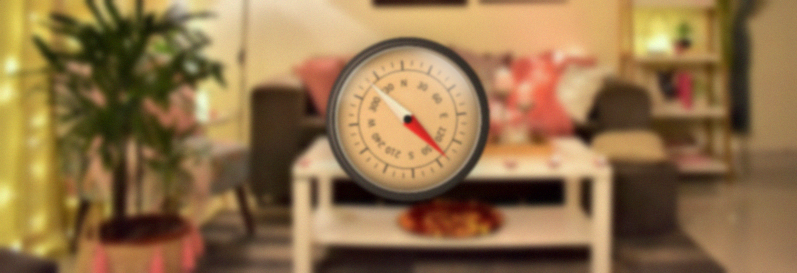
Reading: 140 °
